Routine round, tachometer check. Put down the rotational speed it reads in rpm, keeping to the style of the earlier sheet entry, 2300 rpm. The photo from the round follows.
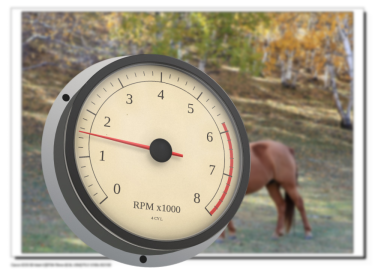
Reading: 1500 rpm
